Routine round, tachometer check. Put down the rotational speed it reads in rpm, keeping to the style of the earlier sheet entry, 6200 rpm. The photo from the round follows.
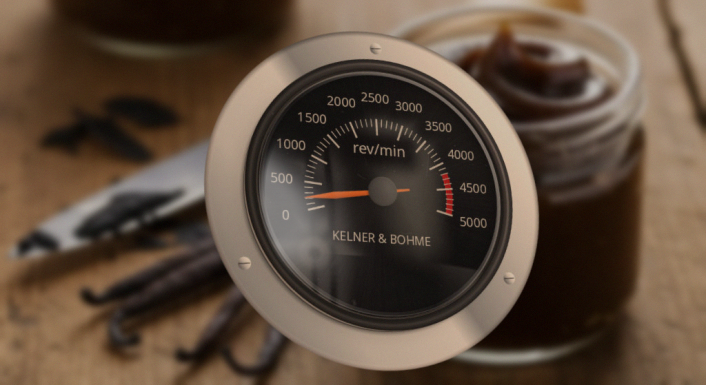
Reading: 200 rpm
